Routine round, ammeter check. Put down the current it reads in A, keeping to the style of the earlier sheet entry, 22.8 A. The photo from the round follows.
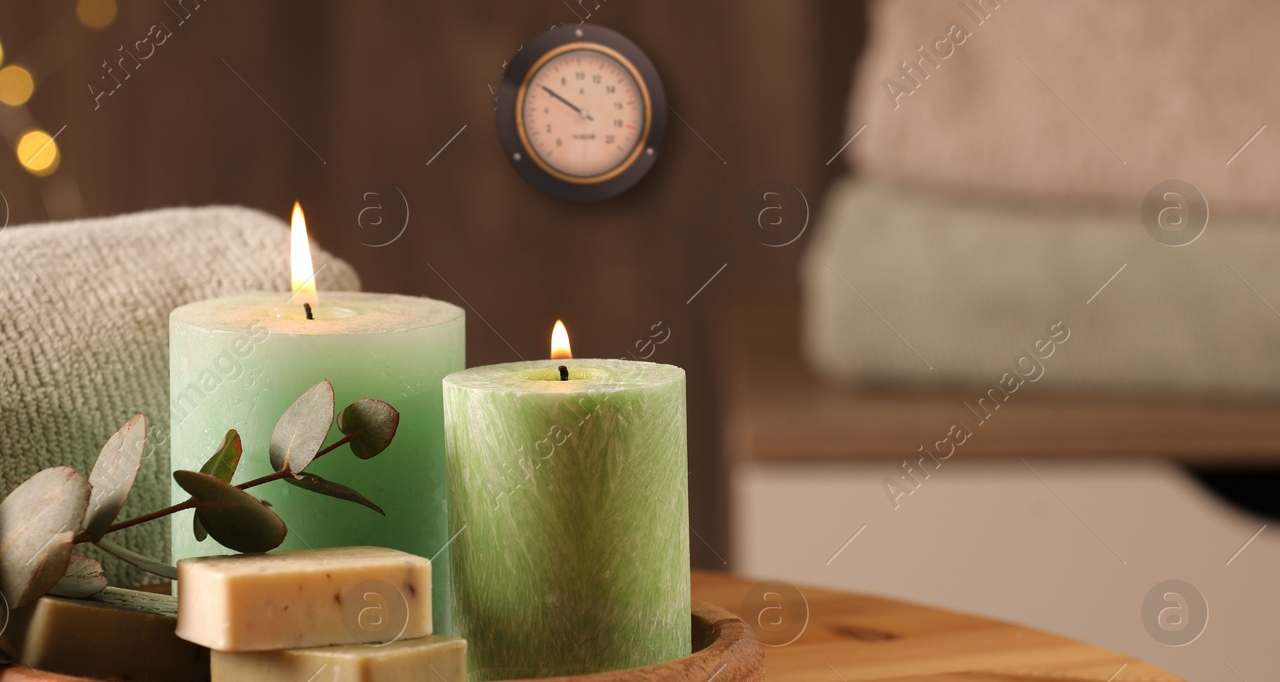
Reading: 6 A
